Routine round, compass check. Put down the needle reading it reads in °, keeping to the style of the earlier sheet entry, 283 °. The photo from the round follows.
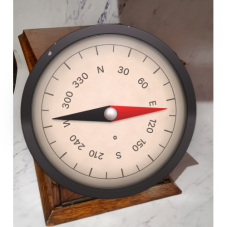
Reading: 97.5 °
